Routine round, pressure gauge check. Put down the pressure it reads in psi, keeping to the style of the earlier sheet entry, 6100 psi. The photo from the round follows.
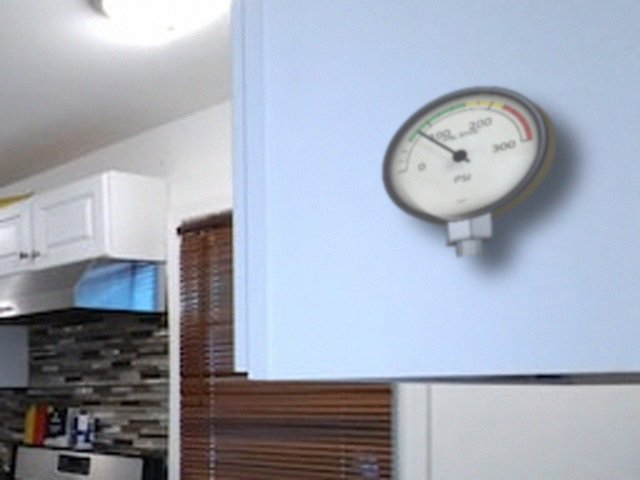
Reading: 80 psi
